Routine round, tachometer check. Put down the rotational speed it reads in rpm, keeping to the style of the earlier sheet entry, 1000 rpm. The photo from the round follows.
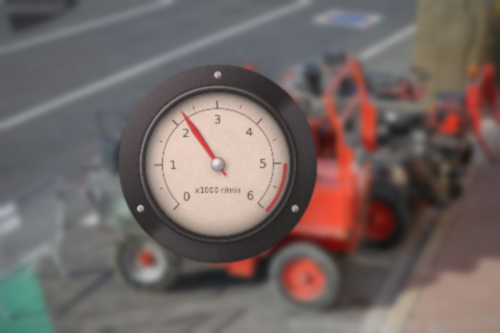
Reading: 2250 rpm
